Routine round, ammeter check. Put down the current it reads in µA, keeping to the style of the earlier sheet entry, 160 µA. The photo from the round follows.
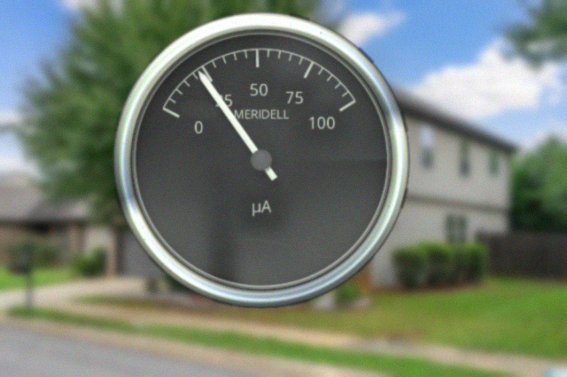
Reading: 22.5 µA
